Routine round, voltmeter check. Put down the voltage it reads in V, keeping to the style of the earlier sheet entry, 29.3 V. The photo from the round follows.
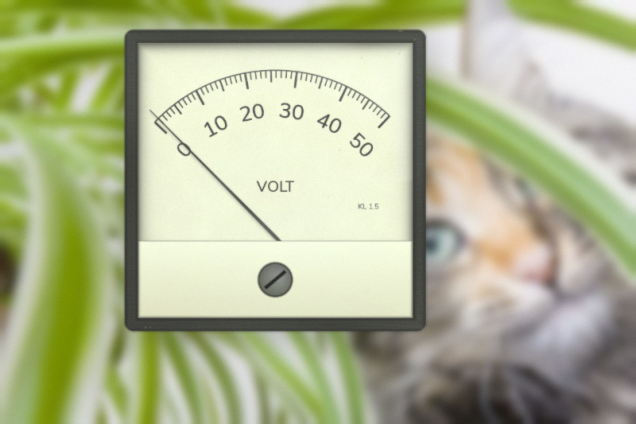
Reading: 1 V
